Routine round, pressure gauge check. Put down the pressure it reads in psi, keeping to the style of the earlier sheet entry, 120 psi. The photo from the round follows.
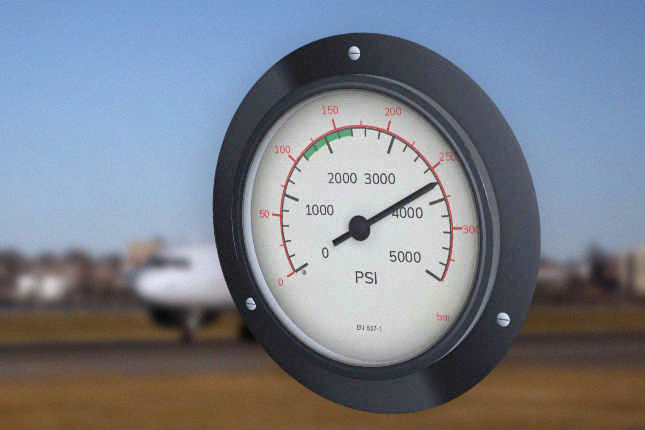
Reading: 3800 psi
